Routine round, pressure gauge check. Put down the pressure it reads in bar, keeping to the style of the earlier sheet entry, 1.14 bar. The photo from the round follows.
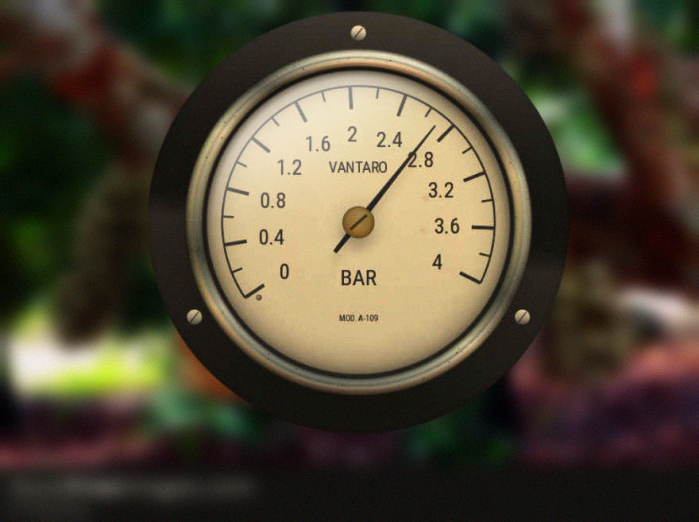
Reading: 2.7 bar
